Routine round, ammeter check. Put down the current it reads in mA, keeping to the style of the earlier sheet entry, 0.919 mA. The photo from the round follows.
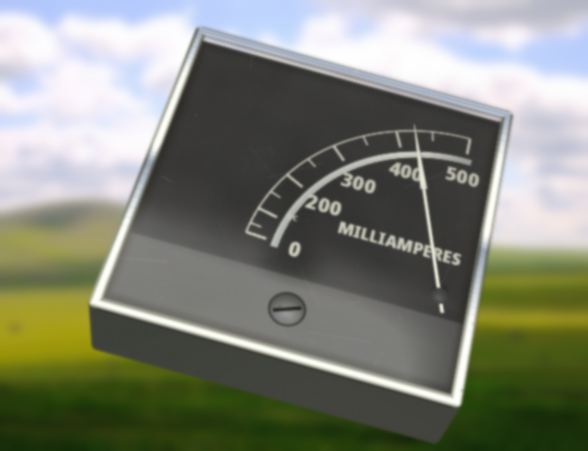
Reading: 425 mA
